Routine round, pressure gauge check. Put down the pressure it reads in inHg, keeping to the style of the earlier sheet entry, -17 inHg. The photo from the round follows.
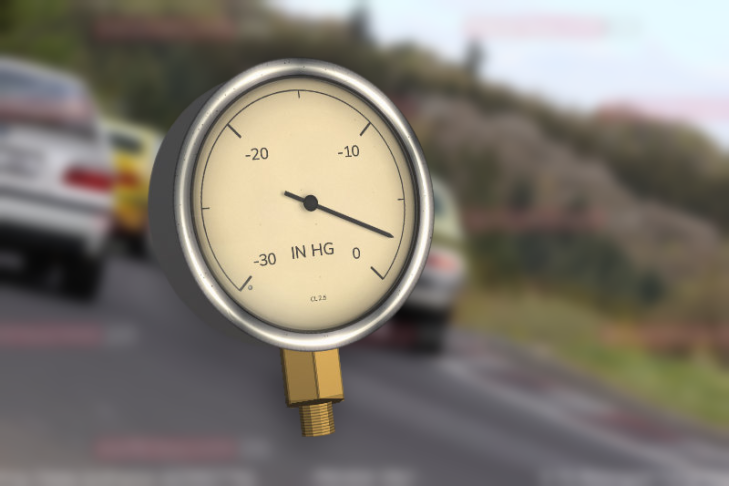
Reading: -2.5 inHg
